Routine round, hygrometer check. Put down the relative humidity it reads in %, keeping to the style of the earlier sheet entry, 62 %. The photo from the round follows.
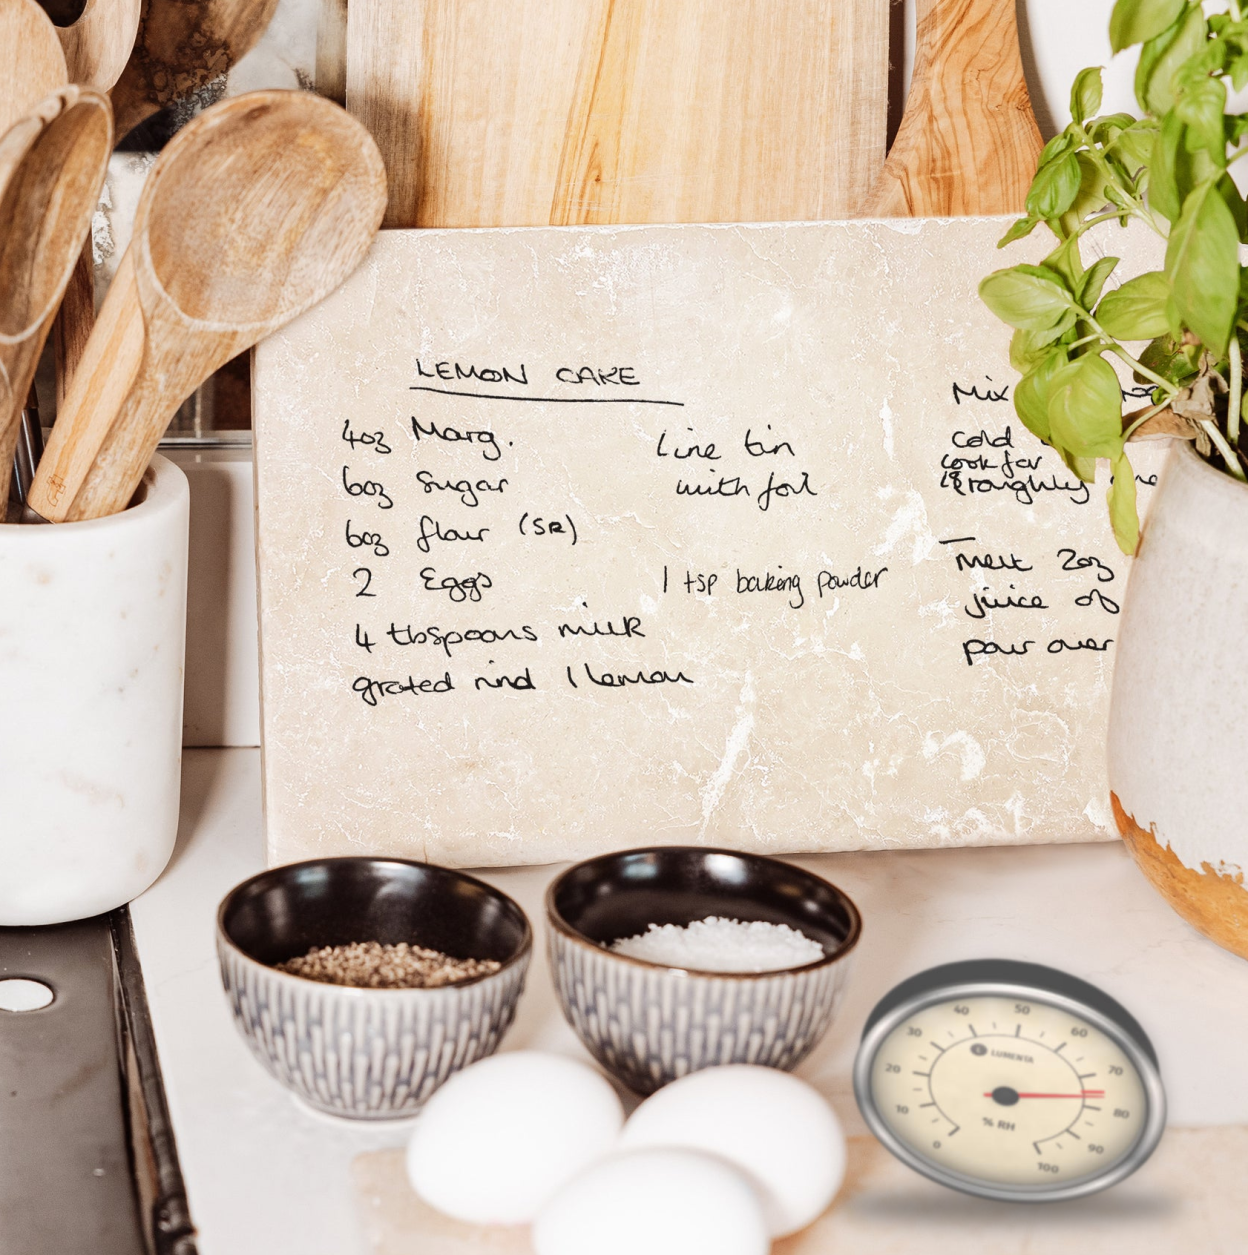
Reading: 75 %
